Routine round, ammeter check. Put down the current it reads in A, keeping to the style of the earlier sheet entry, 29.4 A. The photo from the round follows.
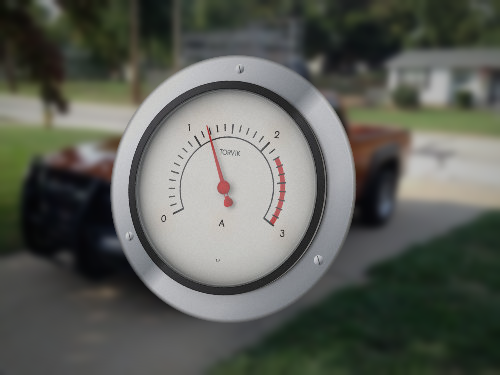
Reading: 1.2 A
